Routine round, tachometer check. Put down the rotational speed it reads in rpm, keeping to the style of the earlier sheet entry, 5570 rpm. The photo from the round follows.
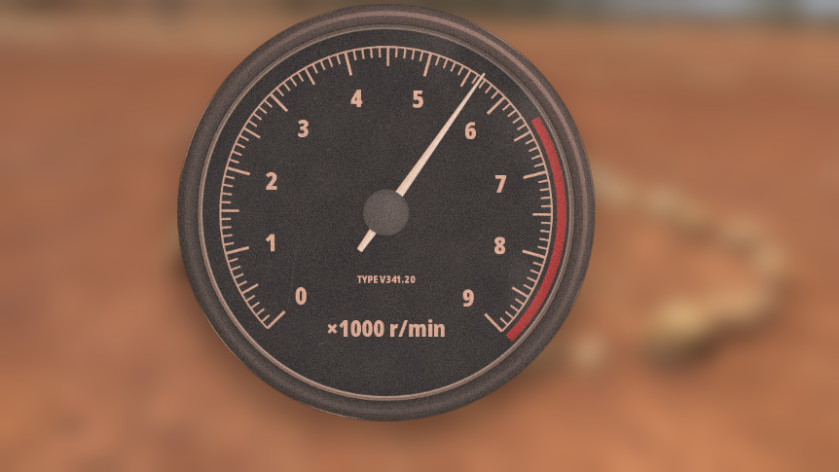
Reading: 5650 rpm
